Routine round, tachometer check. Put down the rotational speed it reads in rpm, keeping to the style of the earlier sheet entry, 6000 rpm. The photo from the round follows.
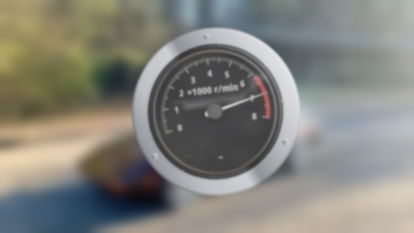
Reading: 7000 rpm
